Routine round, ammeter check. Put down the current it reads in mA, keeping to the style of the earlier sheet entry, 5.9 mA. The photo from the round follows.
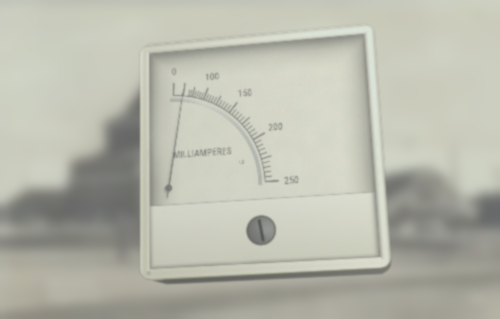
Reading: 50 mA
